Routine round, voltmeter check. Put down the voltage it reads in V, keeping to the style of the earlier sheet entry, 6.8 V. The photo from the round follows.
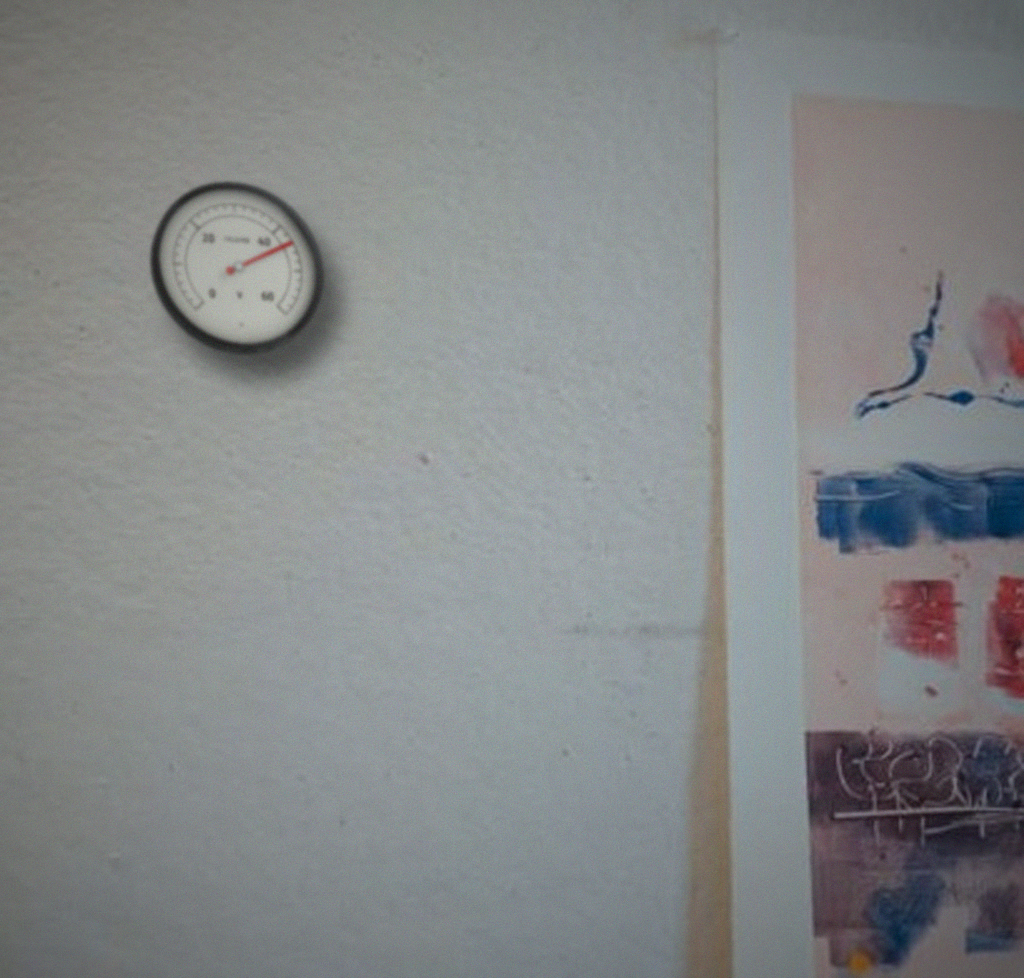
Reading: 44 V
